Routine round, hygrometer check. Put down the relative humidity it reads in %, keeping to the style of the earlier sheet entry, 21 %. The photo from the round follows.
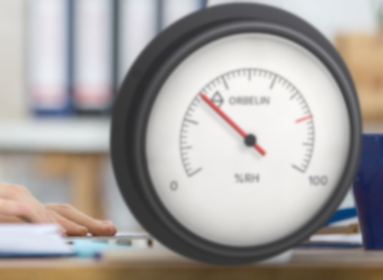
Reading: 30 %
